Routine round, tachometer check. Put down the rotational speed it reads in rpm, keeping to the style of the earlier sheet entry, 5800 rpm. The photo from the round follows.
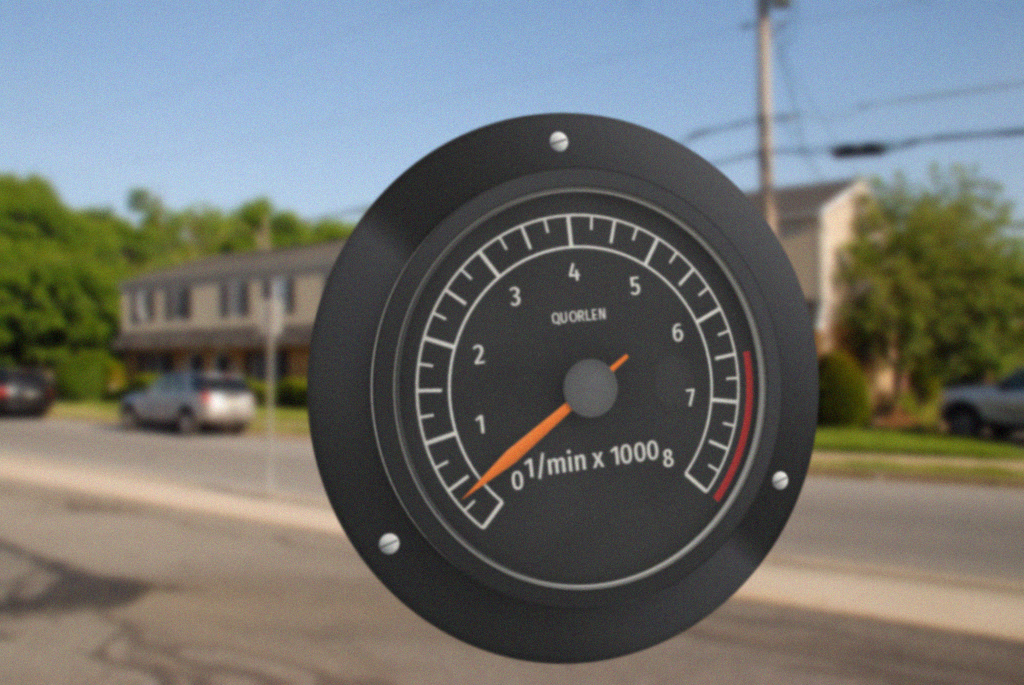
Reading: 375 rpm
